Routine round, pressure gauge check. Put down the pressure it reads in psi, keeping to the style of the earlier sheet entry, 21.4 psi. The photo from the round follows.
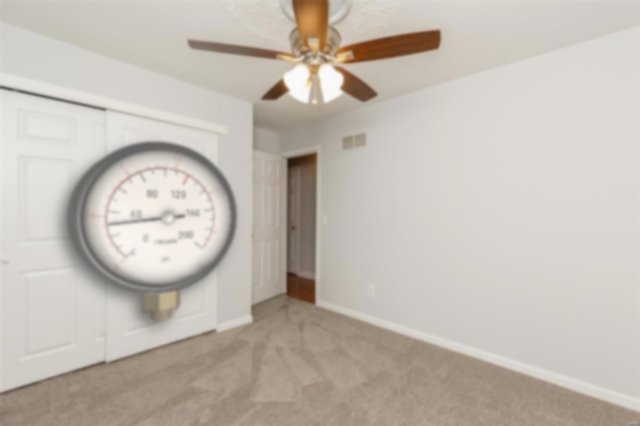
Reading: 30 psi
